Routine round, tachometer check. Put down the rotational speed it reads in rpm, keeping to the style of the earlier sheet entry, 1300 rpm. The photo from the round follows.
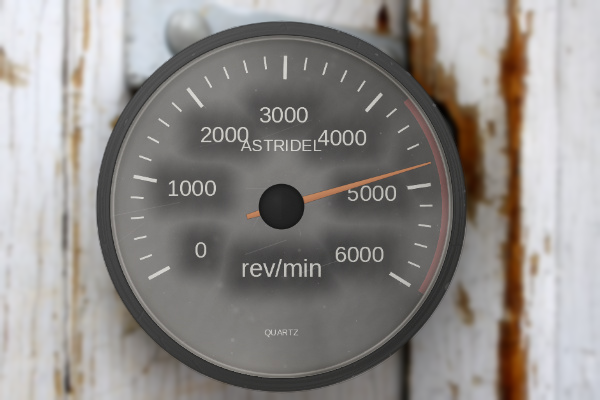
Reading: 4800 rpm
